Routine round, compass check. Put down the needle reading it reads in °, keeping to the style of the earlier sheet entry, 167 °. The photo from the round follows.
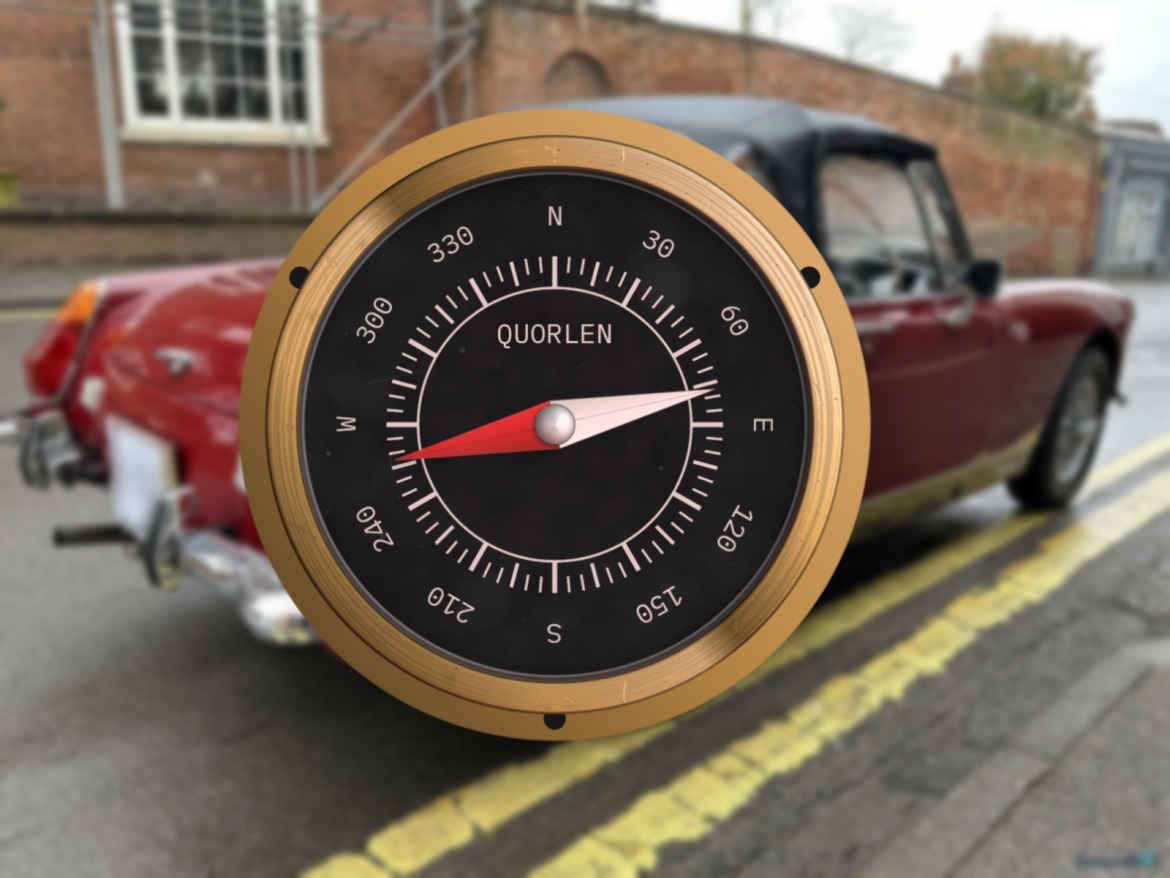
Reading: 257.5 °
